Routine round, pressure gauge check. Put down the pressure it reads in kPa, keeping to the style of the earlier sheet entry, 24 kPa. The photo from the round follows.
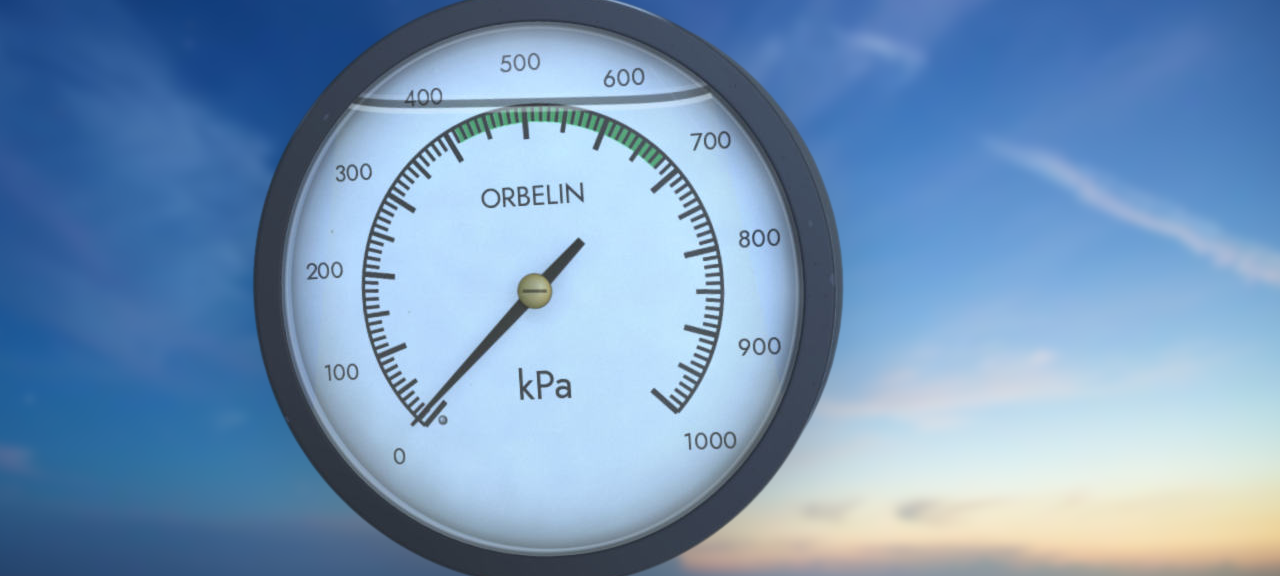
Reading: 10 kPa
